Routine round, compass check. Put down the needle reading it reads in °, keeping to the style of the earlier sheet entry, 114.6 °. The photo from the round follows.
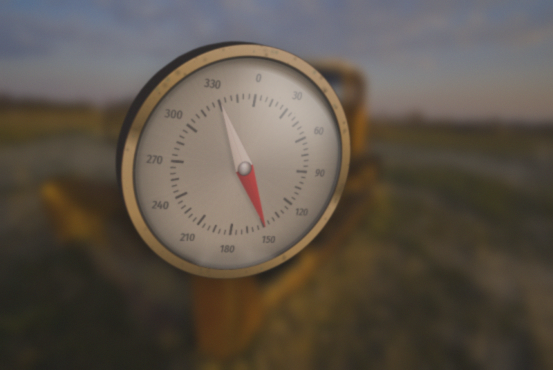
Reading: 150 °
